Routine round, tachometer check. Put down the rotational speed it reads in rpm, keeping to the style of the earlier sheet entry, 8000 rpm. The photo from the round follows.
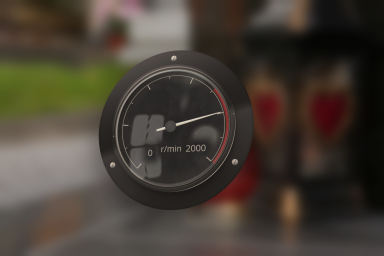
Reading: 1600 rpm
